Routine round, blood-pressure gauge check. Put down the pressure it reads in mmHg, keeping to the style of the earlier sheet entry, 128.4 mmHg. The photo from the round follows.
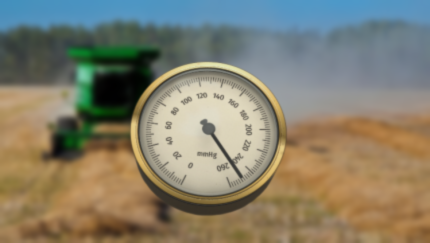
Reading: 250 mmHg
